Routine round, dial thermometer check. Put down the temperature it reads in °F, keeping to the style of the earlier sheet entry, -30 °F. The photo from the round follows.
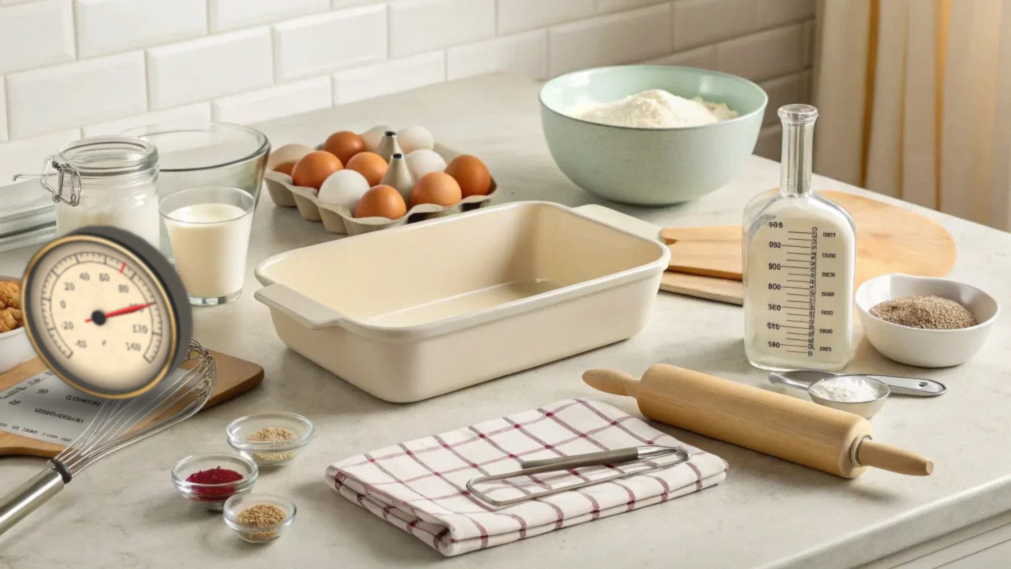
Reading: 100 °F
